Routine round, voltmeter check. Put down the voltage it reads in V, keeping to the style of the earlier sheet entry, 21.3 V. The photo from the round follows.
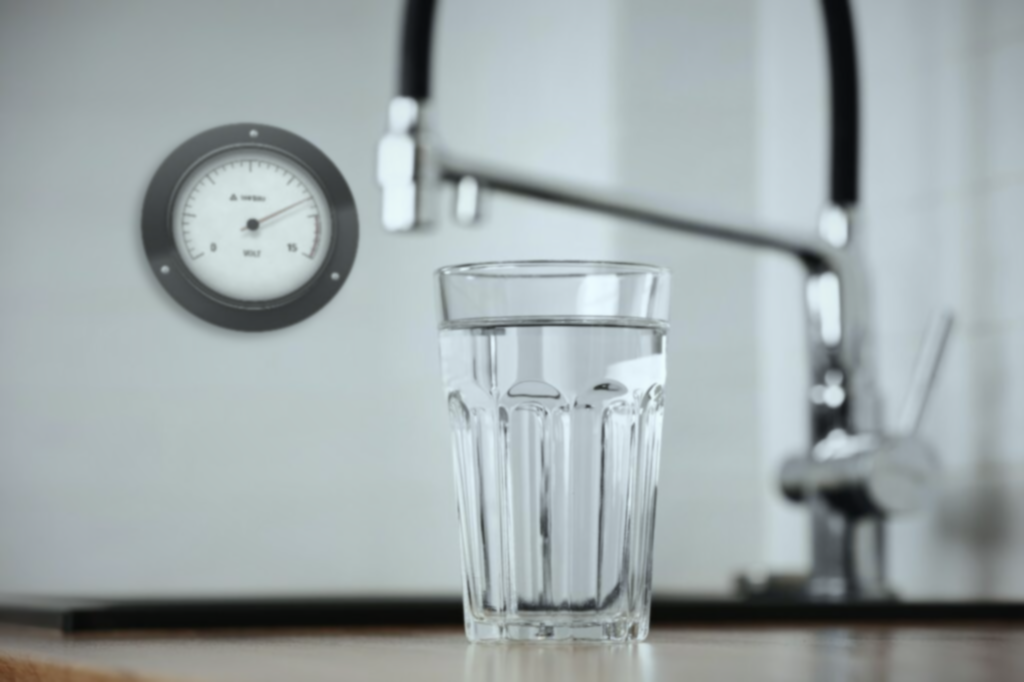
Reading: 11.5 V
